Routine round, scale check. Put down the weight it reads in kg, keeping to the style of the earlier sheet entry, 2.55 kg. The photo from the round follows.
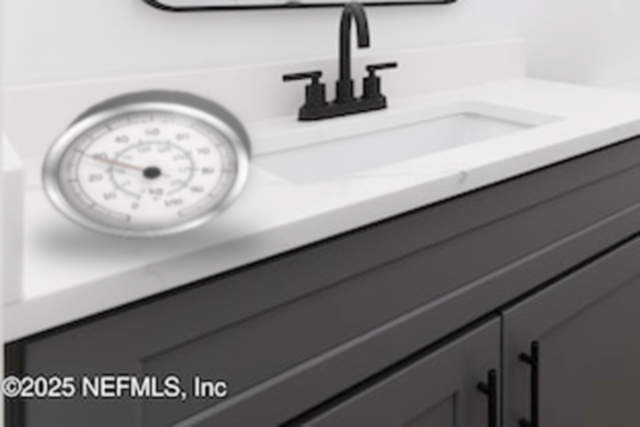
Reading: 30 kg
